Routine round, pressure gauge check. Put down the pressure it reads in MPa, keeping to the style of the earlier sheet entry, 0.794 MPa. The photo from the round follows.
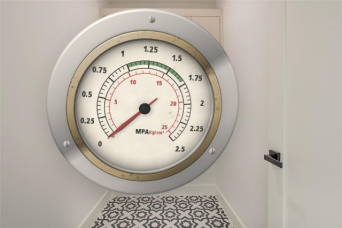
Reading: 0 MPa
